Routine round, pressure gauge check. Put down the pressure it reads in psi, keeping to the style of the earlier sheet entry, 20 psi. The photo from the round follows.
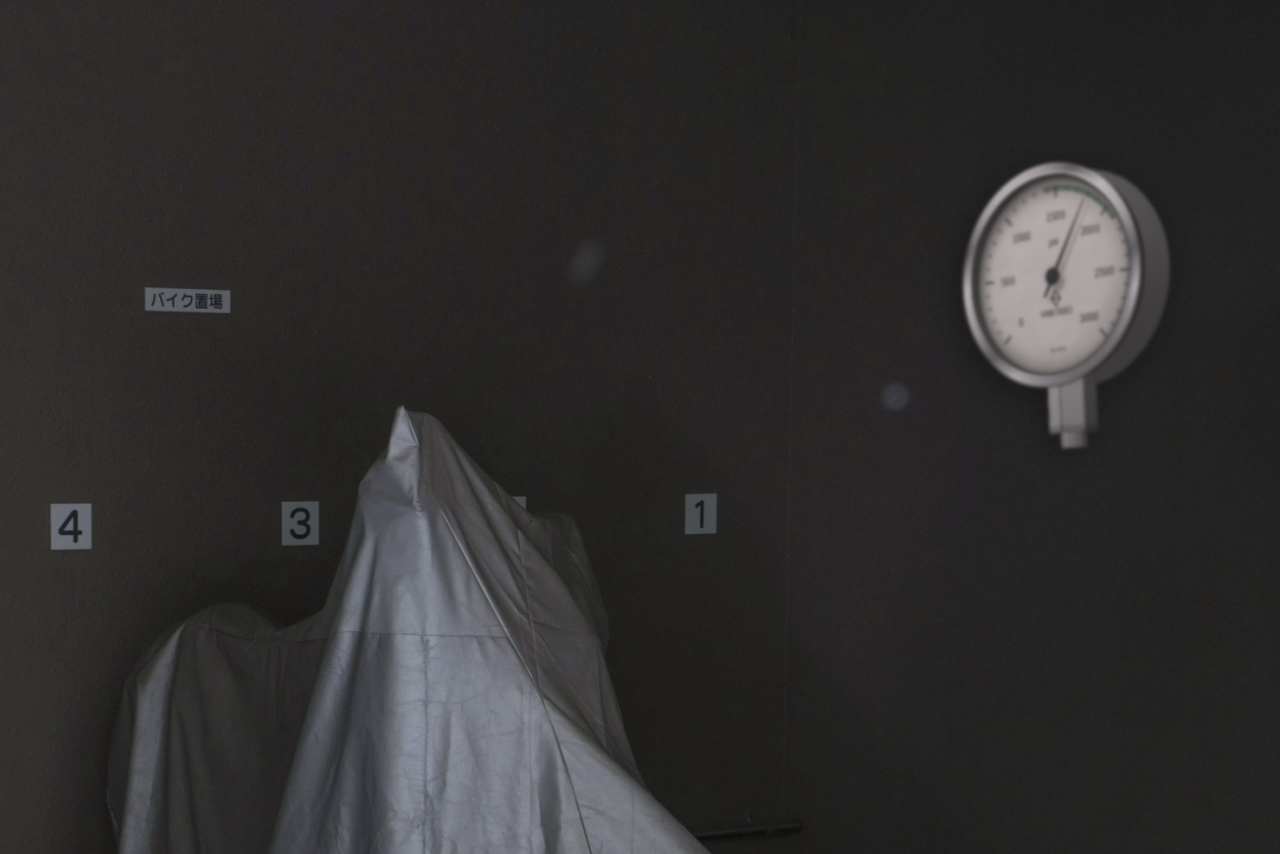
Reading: 1800 psi
